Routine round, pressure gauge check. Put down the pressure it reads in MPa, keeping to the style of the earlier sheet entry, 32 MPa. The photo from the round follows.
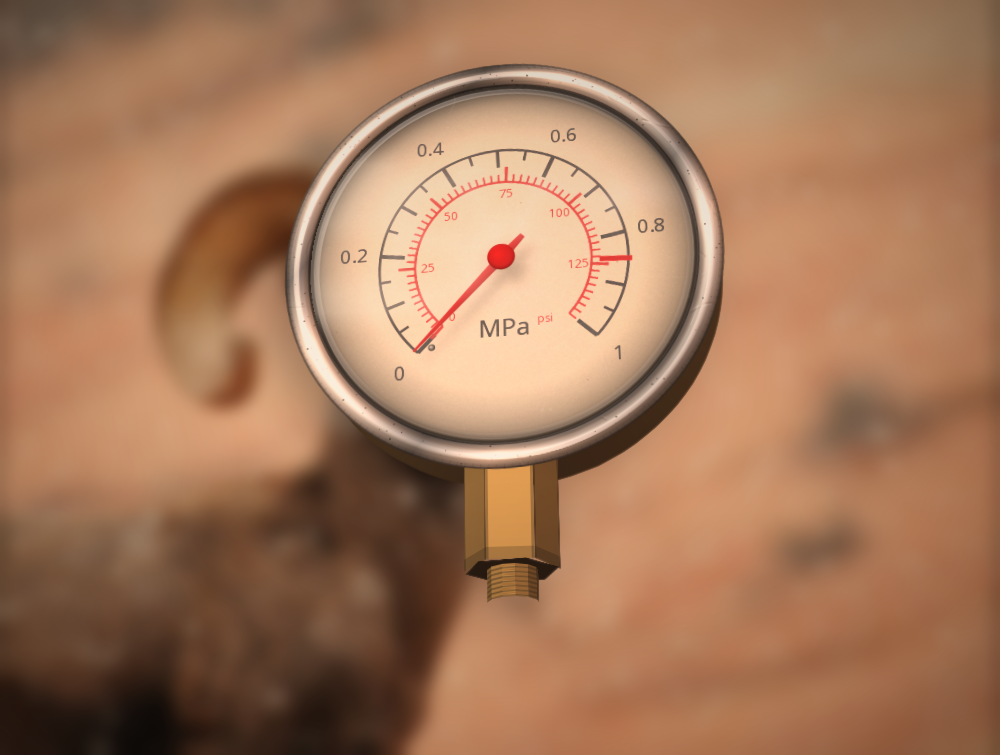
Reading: 0 MPa
